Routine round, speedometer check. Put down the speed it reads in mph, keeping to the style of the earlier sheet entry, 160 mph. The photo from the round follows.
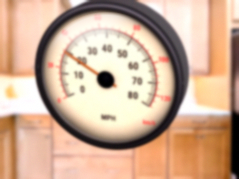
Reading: 20 mph
